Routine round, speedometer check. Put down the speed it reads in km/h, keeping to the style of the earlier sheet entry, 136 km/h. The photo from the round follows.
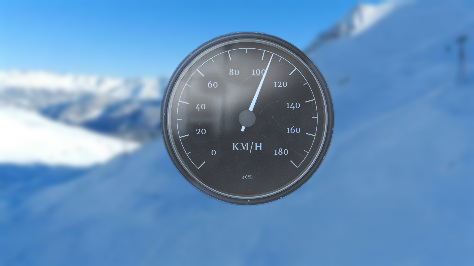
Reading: 105 km/h
